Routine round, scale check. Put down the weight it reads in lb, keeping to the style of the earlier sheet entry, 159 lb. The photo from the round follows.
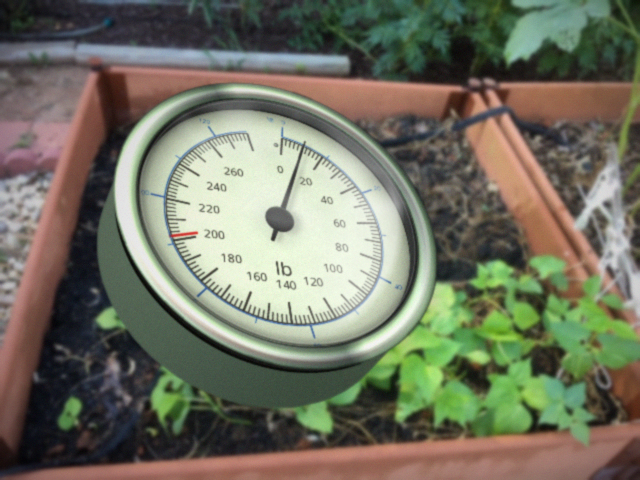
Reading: 10 lb
